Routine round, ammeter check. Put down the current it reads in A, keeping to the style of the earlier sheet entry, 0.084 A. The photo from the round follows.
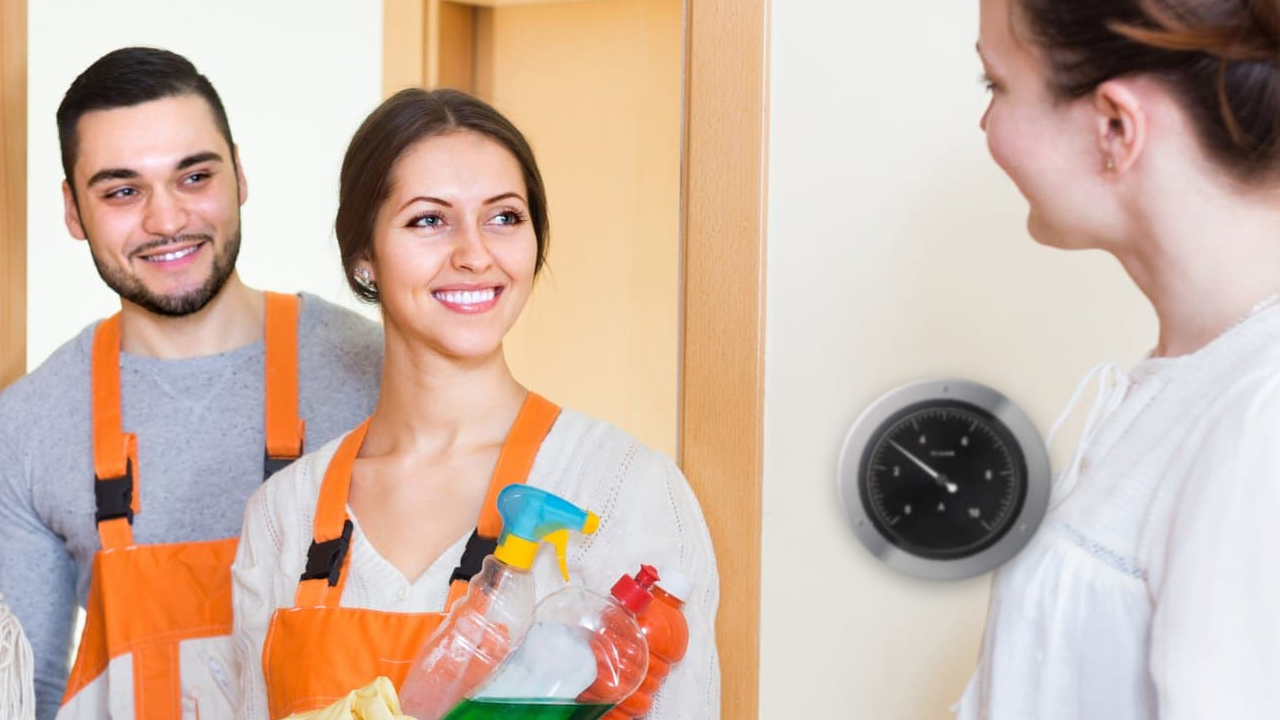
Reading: 3 A
